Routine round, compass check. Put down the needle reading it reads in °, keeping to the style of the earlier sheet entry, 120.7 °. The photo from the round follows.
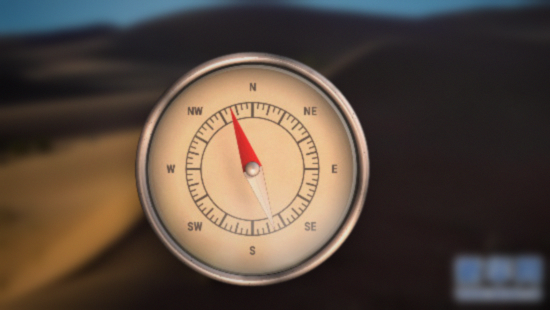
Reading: 340 °
